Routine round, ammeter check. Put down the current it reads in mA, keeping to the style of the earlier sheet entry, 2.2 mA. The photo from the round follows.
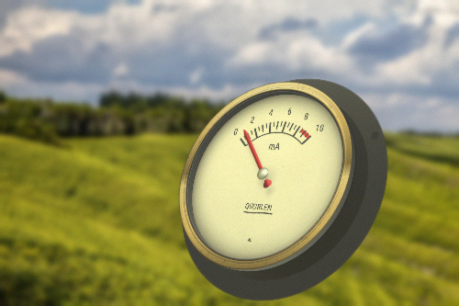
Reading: 1 mA
